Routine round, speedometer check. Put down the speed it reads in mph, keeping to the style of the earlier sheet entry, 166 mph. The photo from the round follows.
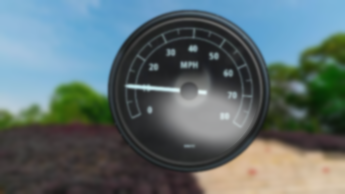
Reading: 10 mph
